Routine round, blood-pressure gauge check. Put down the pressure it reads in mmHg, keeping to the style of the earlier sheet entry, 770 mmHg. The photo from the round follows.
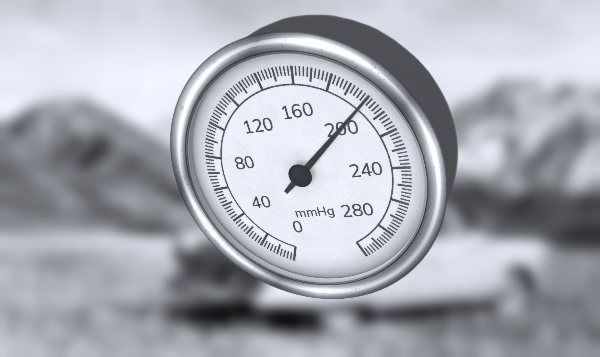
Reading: 200 mmHg
